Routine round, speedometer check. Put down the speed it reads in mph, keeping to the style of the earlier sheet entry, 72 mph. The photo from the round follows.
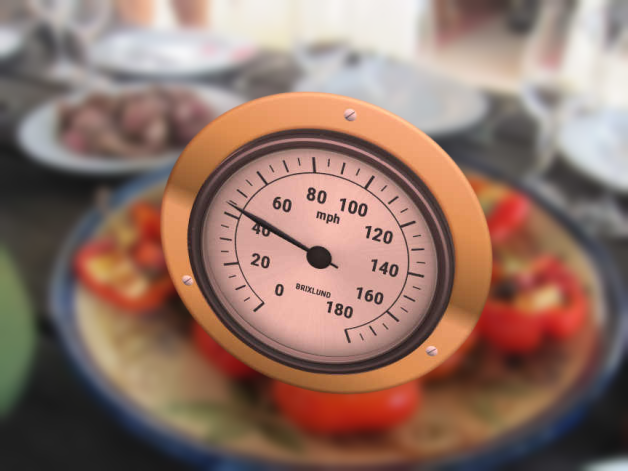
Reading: 45 mph
